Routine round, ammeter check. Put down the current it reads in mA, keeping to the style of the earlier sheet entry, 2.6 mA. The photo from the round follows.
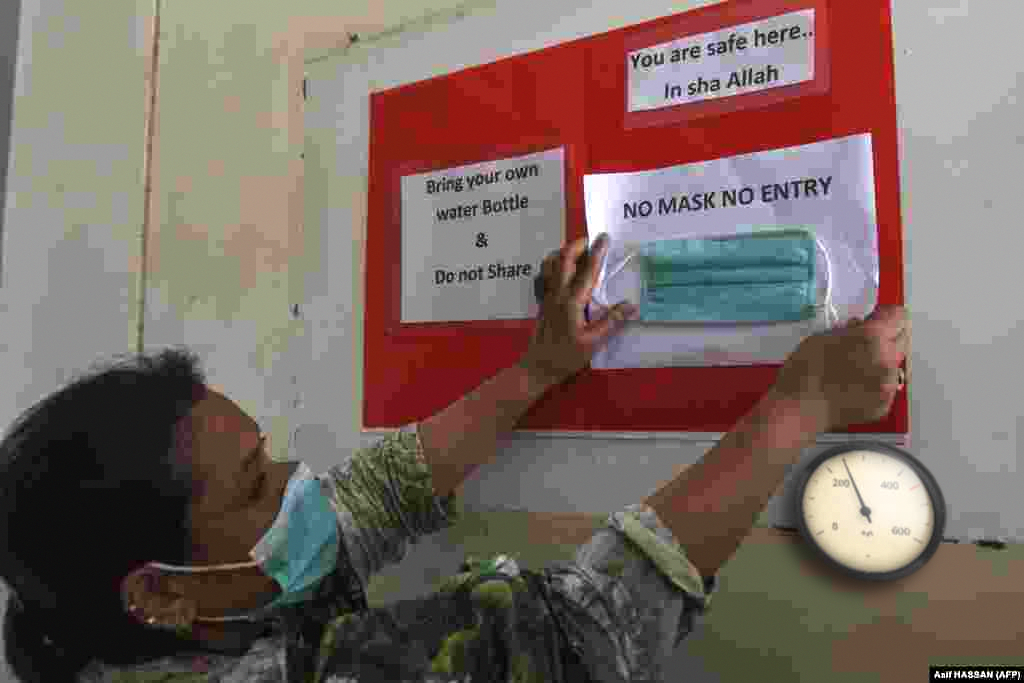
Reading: 250 mA
